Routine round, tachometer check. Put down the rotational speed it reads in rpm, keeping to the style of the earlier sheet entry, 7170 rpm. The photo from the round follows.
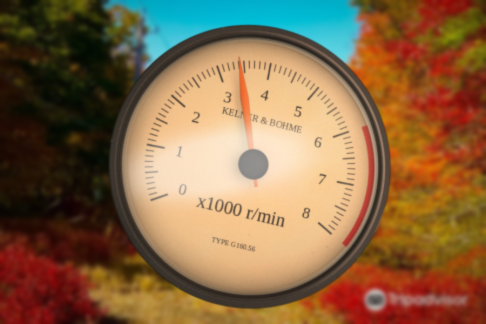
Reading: 3400 rpm
